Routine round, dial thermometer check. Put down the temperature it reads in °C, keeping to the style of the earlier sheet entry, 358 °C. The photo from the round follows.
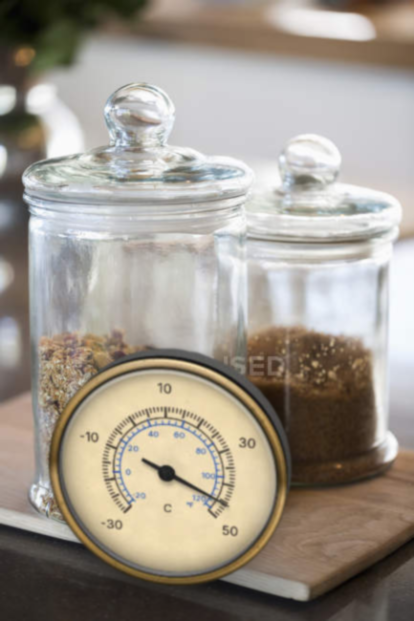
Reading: 45 °C
